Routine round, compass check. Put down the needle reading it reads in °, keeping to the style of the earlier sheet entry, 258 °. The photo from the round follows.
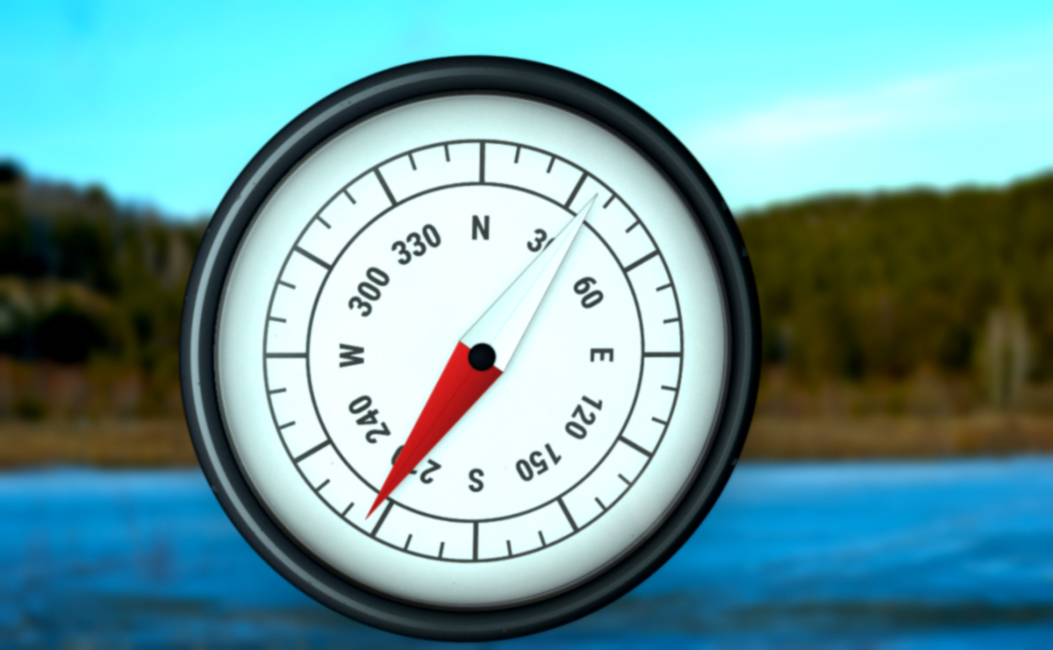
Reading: 215 °
